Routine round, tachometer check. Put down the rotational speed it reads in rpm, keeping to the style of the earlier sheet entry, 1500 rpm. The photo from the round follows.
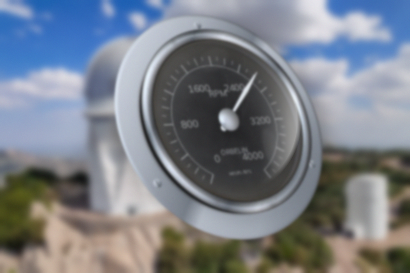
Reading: 2600 rpm
